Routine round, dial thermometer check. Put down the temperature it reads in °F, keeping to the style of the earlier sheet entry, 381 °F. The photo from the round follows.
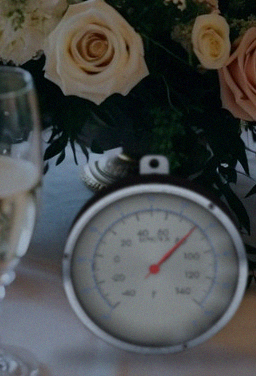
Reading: 80 °F
